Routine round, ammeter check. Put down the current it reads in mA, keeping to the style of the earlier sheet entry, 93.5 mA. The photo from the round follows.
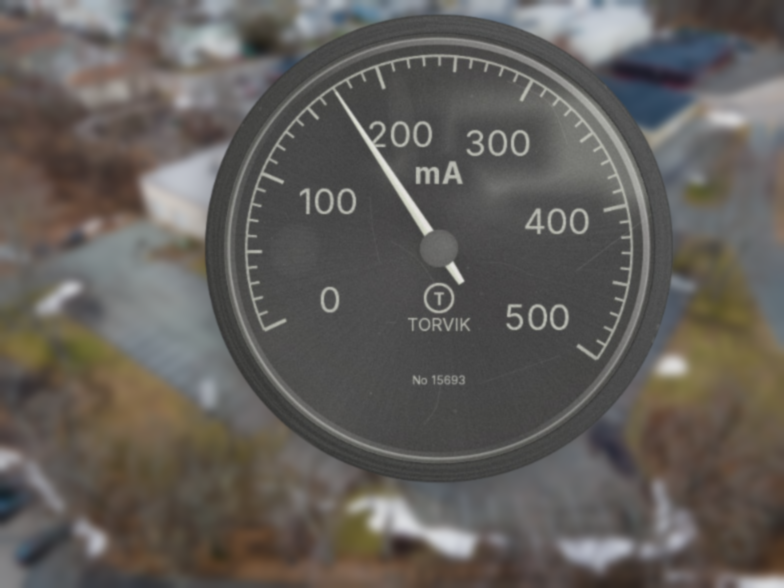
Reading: 170 mA
